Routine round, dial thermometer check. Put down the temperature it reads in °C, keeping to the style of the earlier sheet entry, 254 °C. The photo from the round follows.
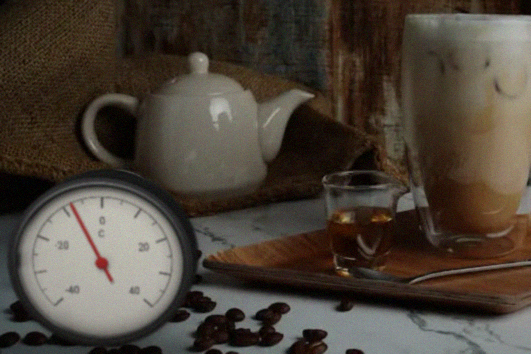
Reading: -7.5 °C
